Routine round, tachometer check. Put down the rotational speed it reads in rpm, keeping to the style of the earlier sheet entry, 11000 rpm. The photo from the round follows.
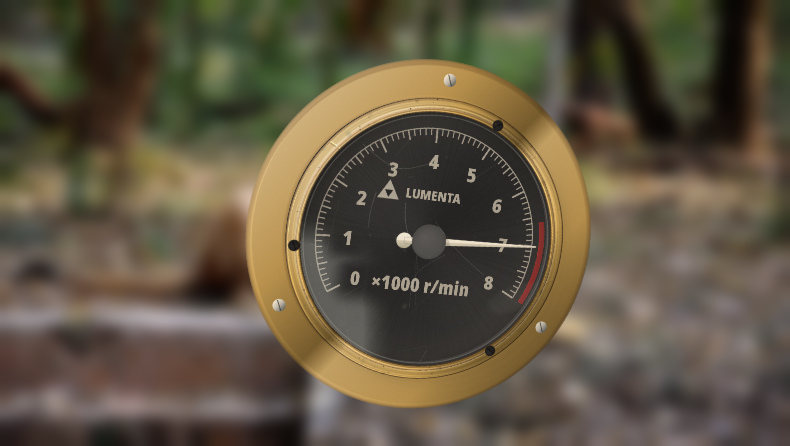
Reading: 7000 rpm
